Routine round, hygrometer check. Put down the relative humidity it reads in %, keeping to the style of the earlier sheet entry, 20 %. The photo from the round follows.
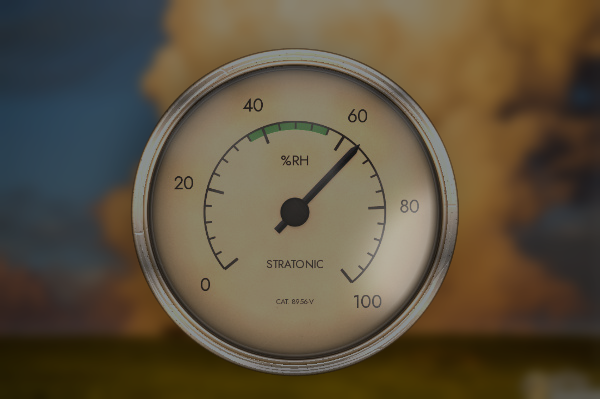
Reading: 64 %
